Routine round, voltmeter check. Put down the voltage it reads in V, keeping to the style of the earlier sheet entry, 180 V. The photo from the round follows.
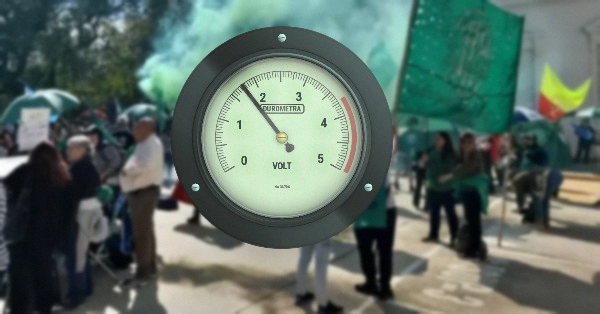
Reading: 1.75 V
